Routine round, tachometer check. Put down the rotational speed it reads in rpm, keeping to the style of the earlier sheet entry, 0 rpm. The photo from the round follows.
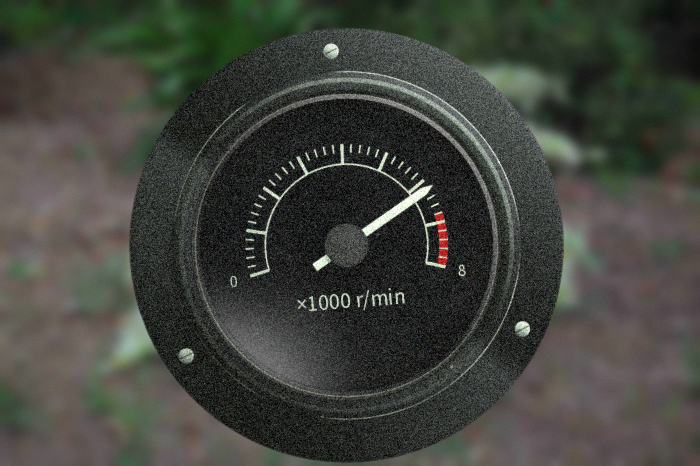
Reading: 6200 rpm
